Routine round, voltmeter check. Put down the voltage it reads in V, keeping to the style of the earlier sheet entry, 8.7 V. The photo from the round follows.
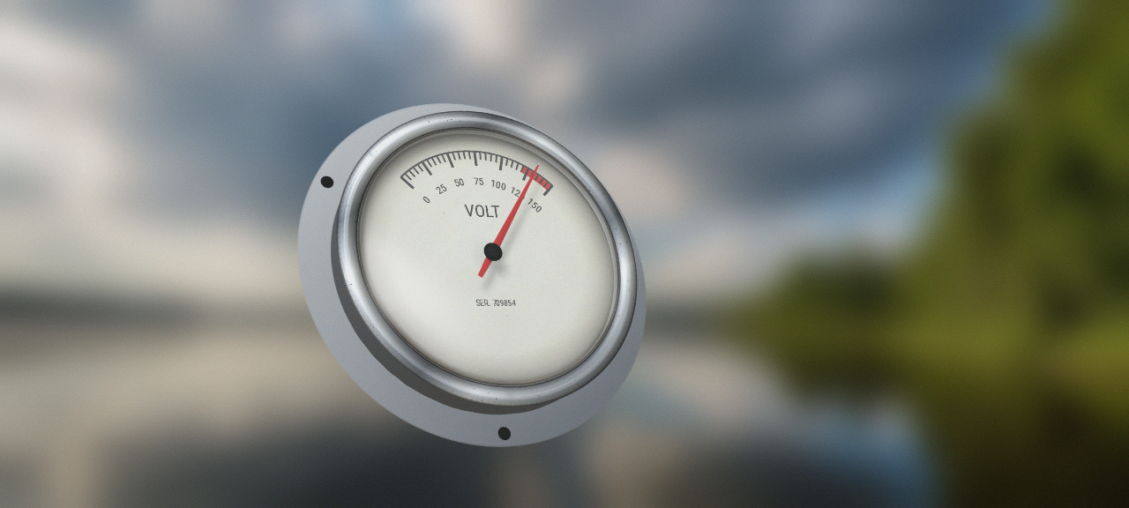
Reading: 130 V
